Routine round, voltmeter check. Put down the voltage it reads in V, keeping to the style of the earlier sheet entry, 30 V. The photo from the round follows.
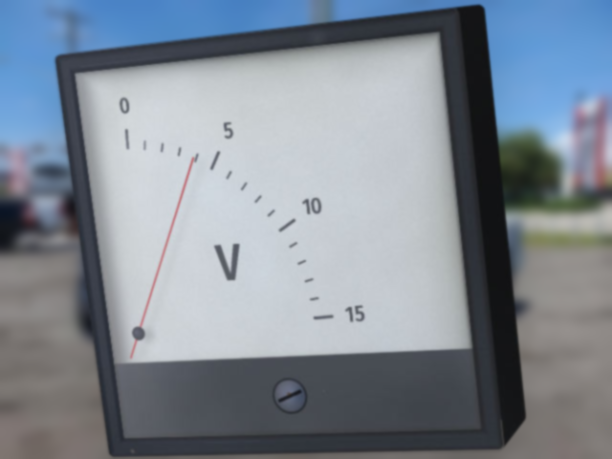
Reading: 4 V
